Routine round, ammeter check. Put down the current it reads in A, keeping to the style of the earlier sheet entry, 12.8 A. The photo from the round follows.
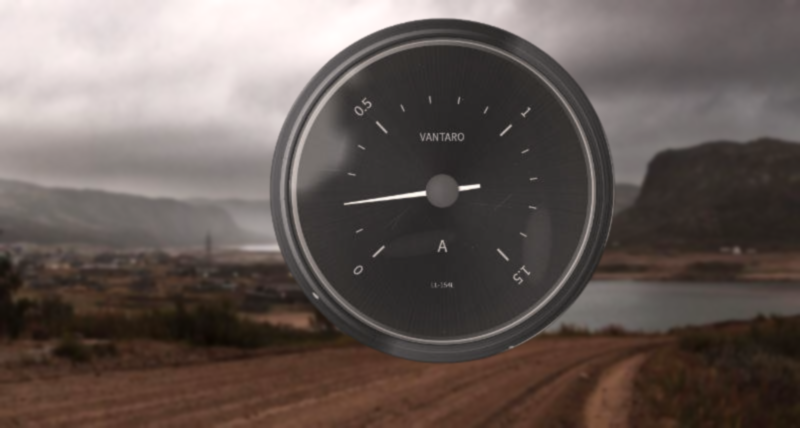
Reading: 0.2 A
